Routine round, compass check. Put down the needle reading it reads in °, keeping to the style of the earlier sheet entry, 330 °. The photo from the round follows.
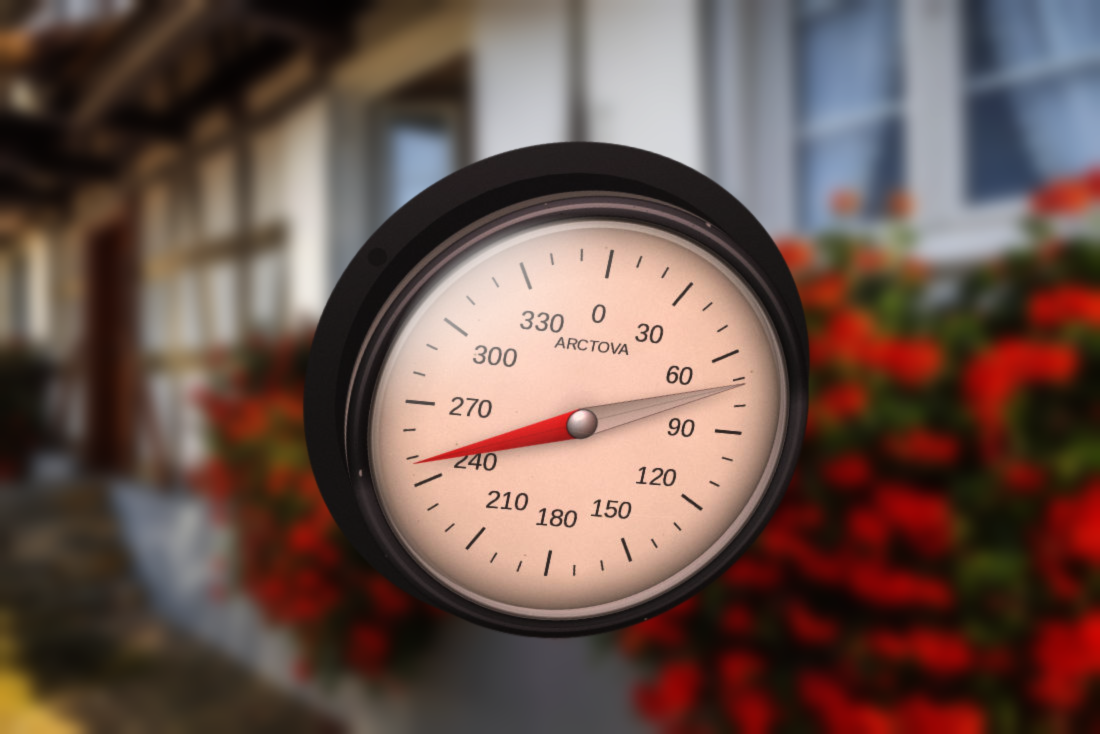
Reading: 250 °
